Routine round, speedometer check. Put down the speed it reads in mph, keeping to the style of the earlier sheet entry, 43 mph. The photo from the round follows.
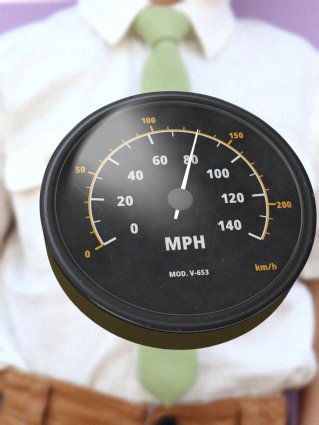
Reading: 80 mph
